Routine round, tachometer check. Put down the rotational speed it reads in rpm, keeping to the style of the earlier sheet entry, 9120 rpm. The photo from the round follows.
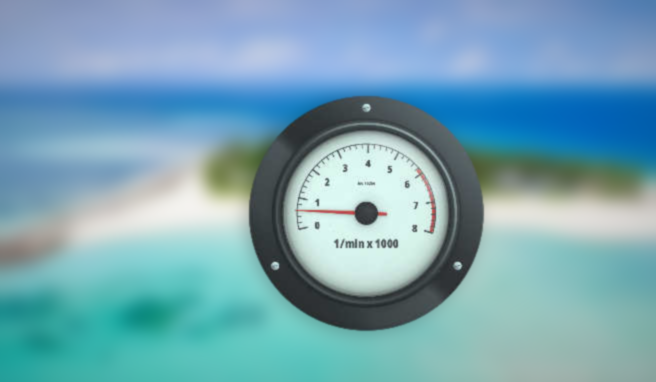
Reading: 600 rpm
